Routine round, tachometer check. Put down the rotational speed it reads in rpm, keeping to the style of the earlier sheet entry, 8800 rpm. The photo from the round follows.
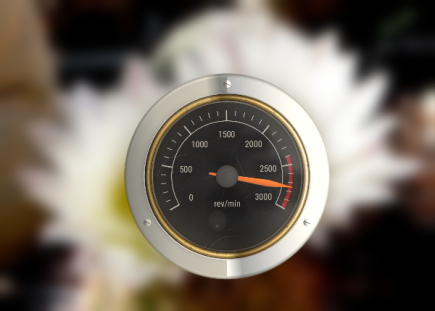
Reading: 2750 rpm
